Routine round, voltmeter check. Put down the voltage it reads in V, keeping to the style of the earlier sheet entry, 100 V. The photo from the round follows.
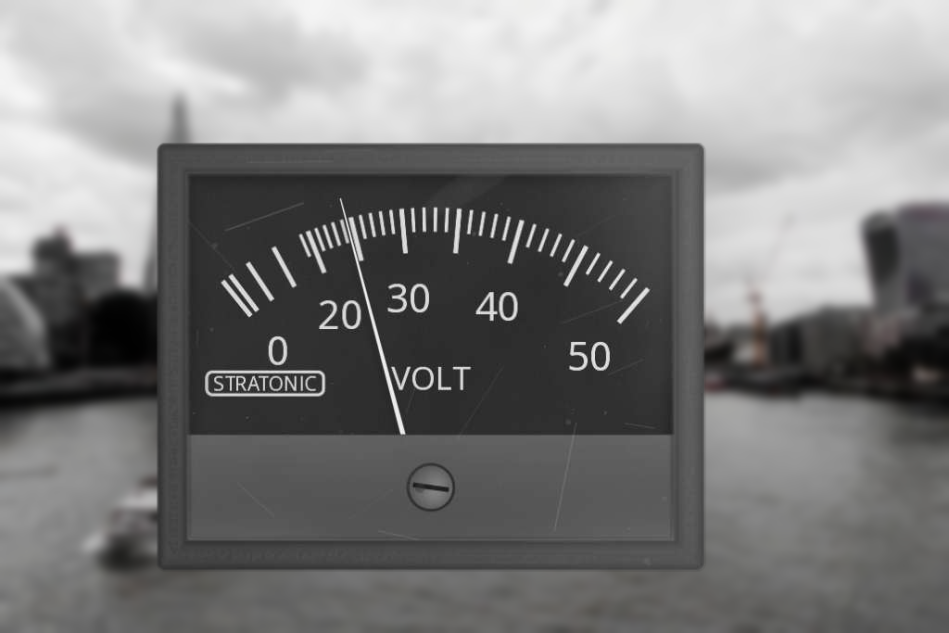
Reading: 24.5 V
